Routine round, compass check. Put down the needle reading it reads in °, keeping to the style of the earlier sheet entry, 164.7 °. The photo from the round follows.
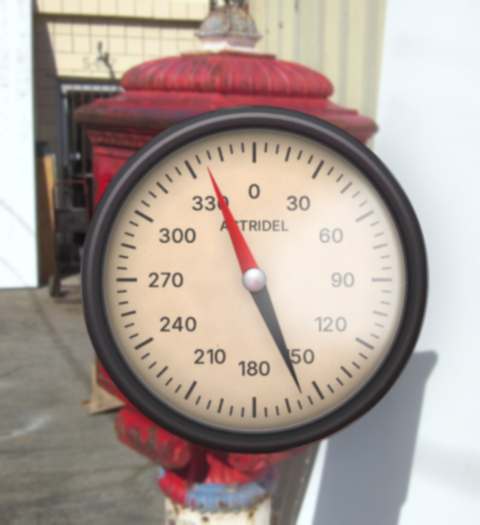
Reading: 337.5 °
